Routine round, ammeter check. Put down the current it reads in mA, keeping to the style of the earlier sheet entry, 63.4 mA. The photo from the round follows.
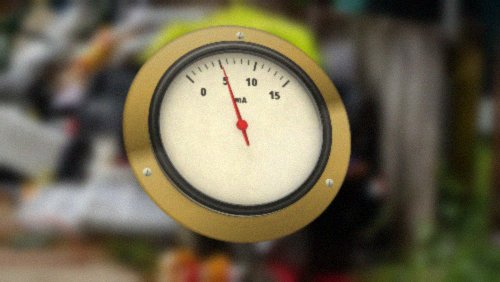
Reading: 5 mA
